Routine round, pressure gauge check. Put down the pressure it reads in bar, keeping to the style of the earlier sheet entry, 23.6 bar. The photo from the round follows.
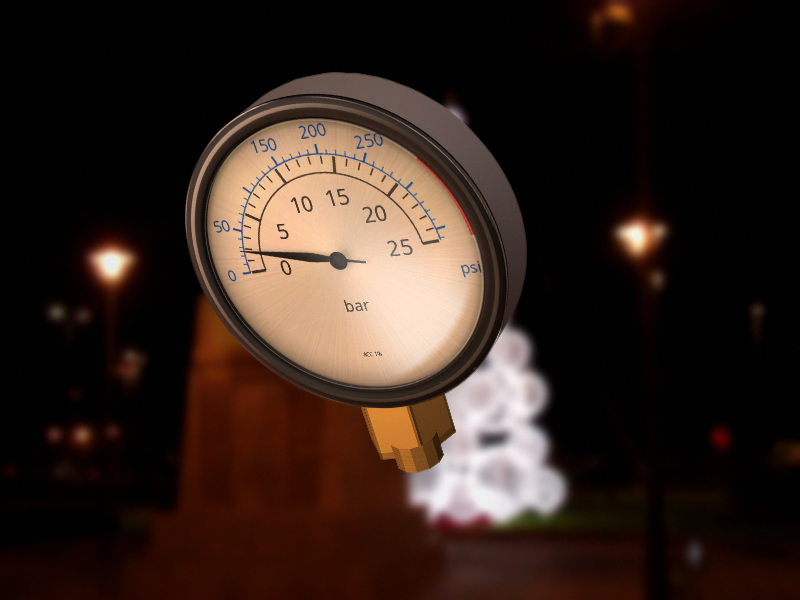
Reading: 2 bar
